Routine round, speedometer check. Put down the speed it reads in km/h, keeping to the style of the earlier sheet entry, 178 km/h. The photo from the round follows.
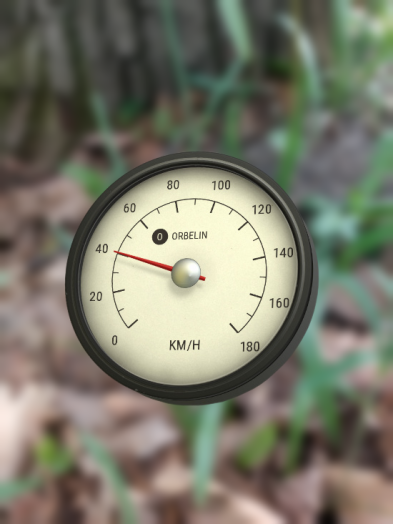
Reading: 40 km/h
